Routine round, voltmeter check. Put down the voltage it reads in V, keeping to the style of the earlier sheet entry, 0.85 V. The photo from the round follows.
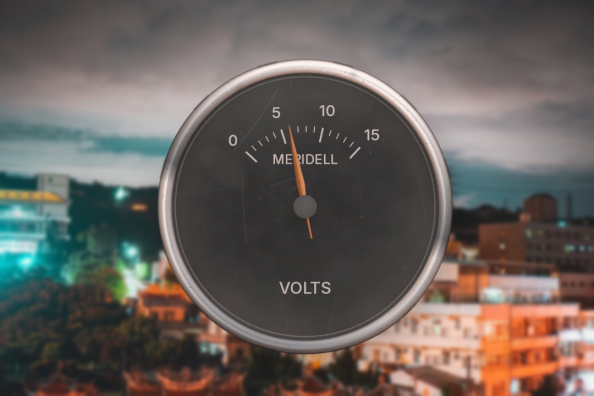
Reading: 6 V
